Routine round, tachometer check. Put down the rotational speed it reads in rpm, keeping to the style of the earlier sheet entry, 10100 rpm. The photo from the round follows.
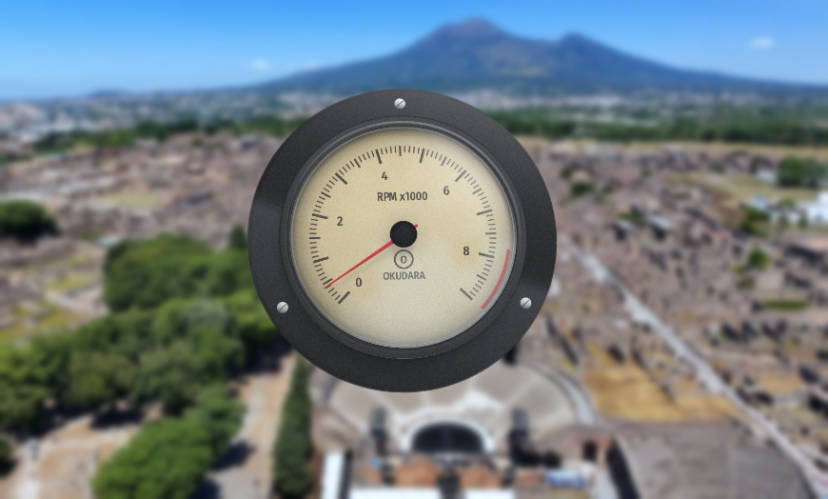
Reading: 400 rpm
